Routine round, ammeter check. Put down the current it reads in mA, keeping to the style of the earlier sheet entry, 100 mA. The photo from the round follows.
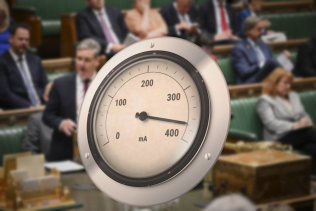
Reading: 370 mA
